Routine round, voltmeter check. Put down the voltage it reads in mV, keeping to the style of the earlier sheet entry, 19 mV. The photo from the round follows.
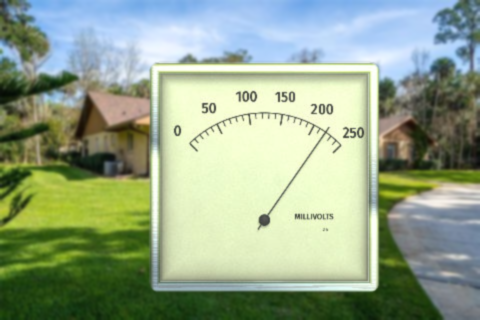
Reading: 220 mV
